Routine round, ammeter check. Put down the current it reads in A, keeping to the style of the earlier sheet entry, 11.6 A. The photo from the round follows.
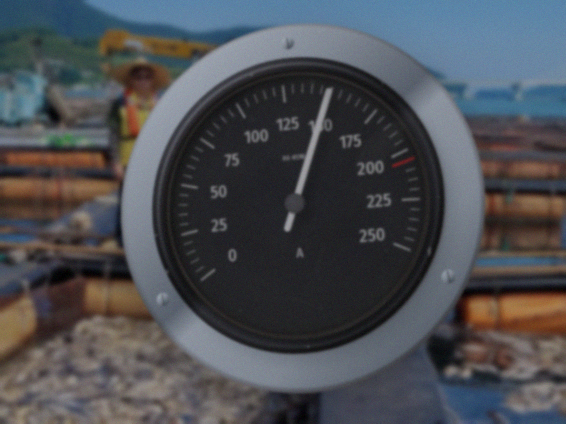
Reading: 150 A
